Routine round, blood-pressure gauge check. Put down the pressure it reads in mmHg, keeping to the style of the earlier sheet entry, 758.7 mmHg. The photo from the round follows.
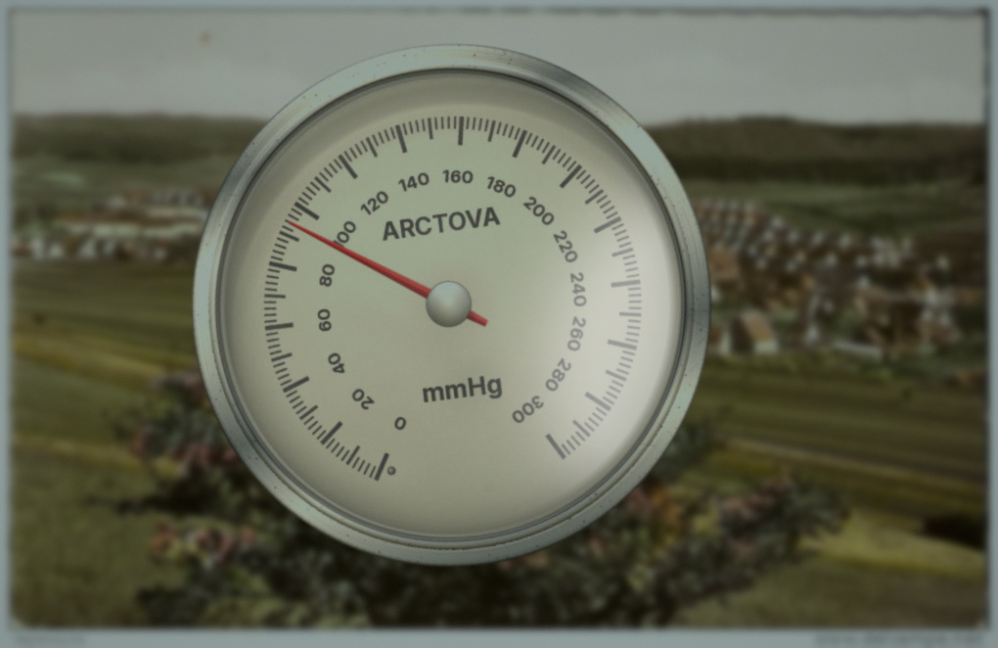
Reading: 94 mmHg
